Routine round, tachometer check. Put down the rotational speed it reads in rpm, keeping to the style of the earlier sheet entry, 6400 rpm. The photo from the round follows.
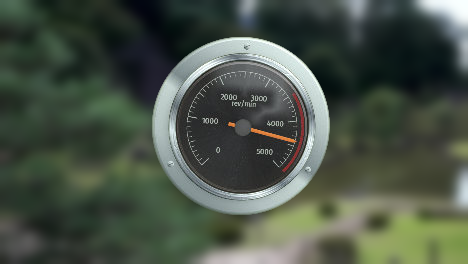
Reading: 4400 rpm
